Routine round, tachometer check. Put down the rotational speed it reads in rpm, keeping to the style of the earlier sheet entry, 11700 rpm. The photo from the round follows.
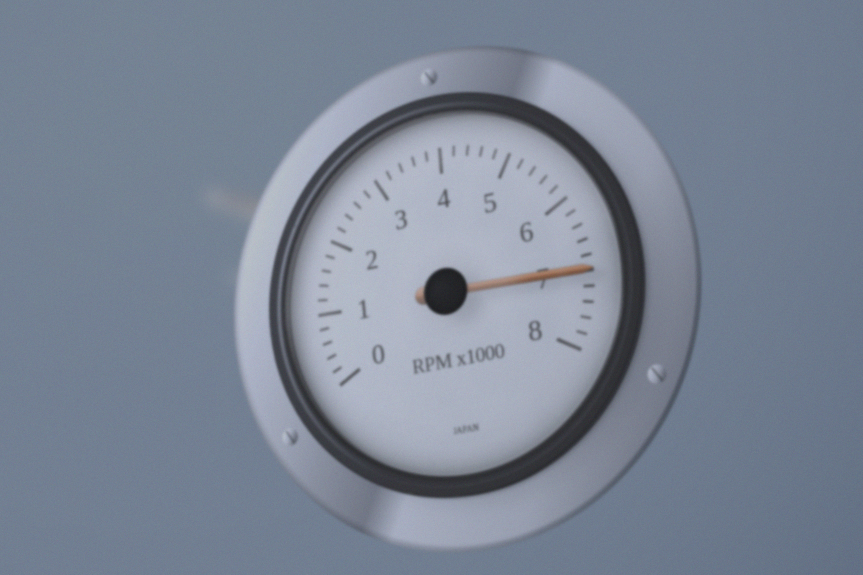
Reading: 7000 rpm
